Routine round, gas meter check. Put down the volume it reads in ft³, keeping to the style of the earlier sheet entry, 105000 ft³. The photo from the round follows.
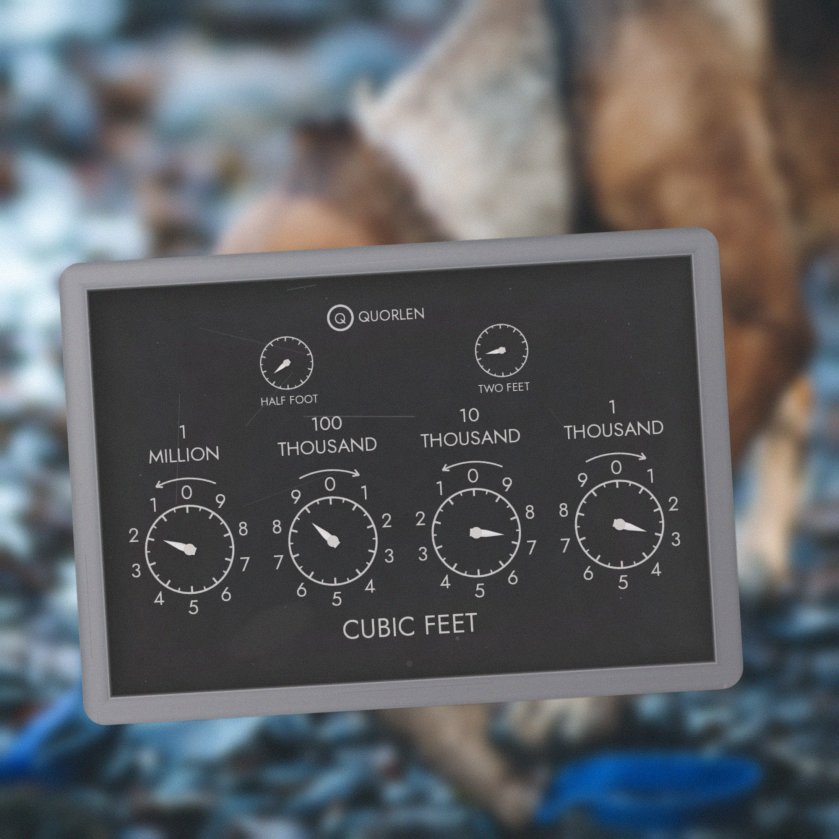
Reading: 187300 ft³
